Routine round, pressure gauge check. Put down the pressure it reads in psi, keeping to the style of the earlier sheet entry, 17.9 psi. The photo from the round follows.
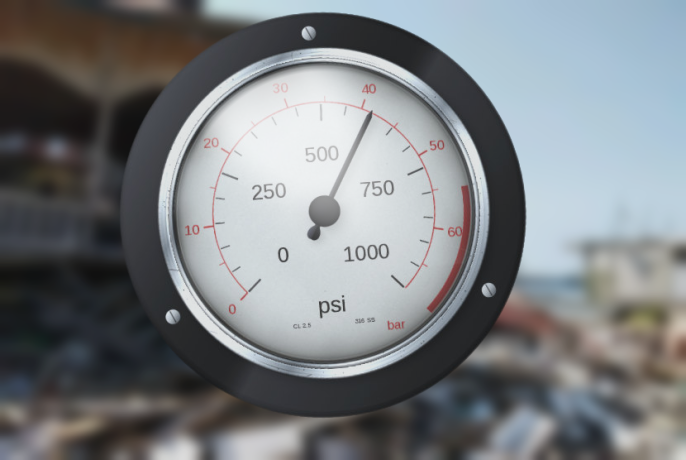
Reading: 600 psi
